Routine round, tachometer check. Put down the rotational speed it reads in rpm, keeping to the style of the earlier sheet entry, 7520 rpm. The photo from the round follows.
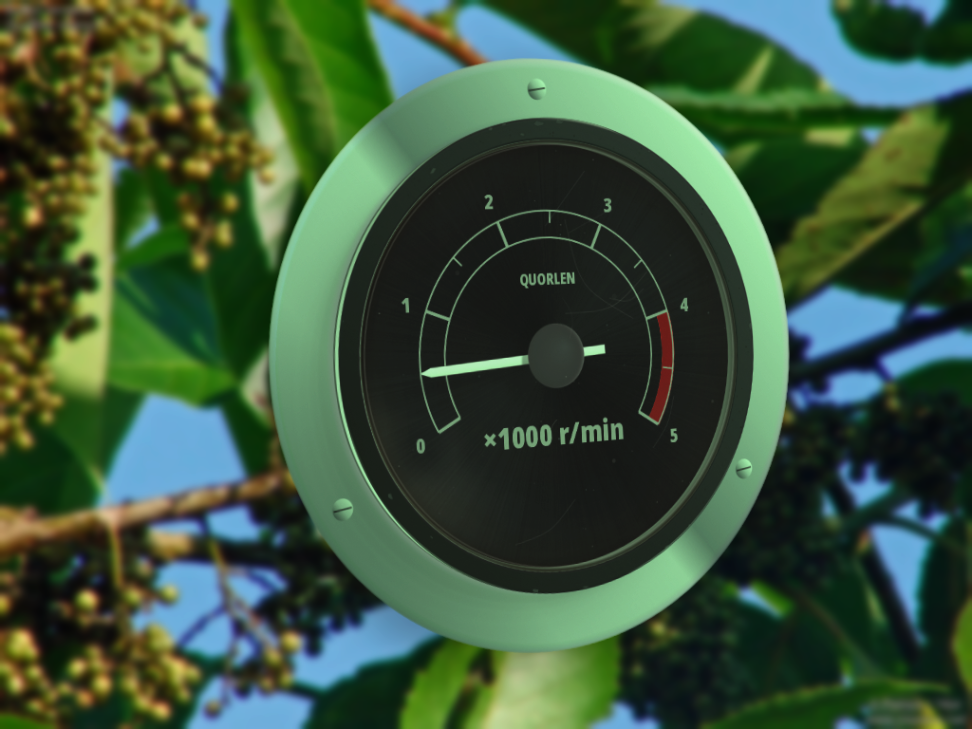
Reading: 500 rpm
